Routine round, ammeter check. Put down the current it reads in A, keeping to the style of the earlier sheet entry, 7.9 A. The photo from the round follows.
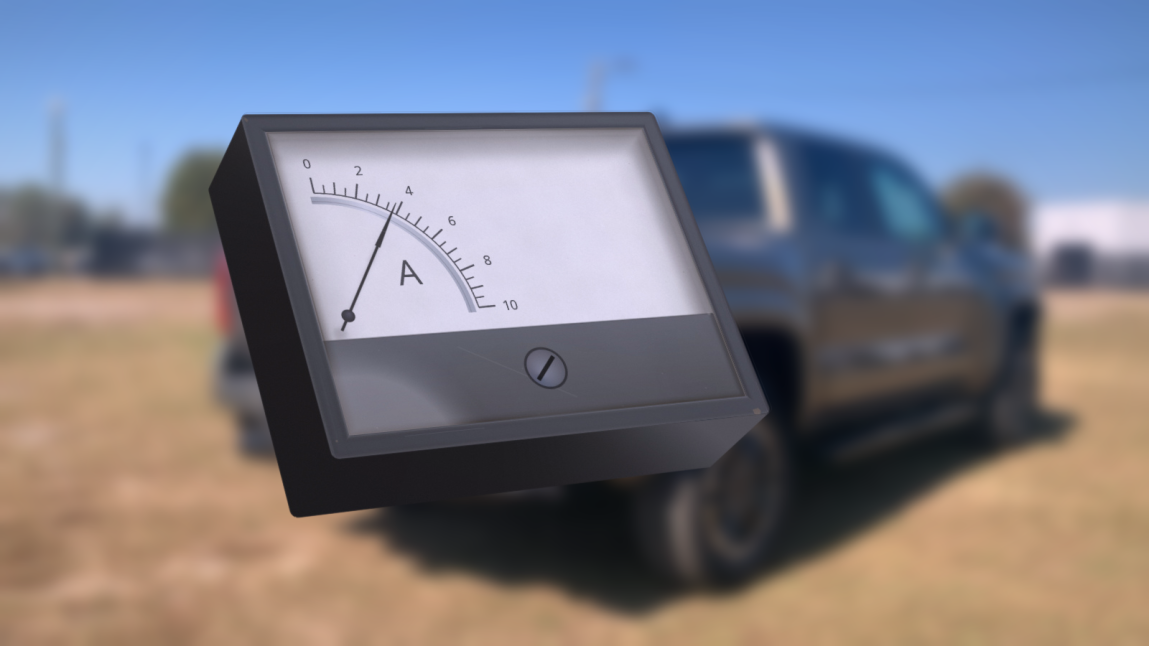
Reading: 3.75 A
